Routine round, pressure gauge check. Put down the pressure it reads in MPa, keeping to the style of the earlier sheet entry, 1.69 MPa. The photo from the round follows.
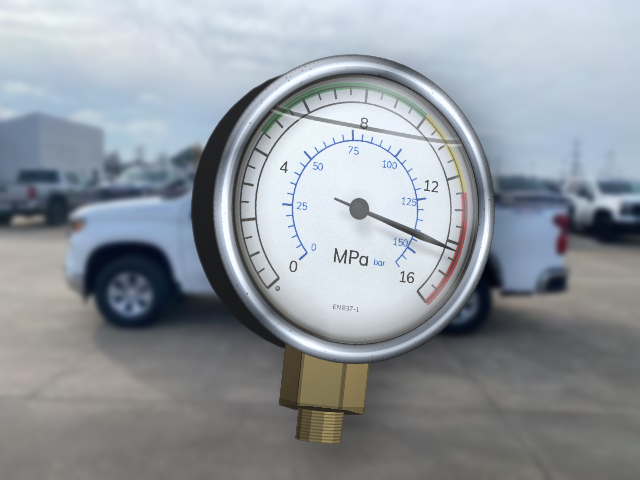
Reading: 14.25 MPa
